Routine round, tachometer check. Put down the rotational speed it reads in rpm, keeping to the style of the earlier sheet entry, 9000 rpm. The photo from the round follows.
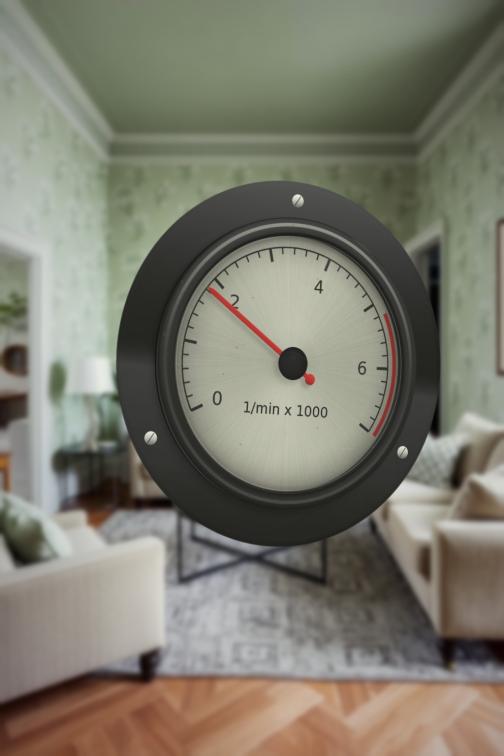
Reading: 1800 rpm
